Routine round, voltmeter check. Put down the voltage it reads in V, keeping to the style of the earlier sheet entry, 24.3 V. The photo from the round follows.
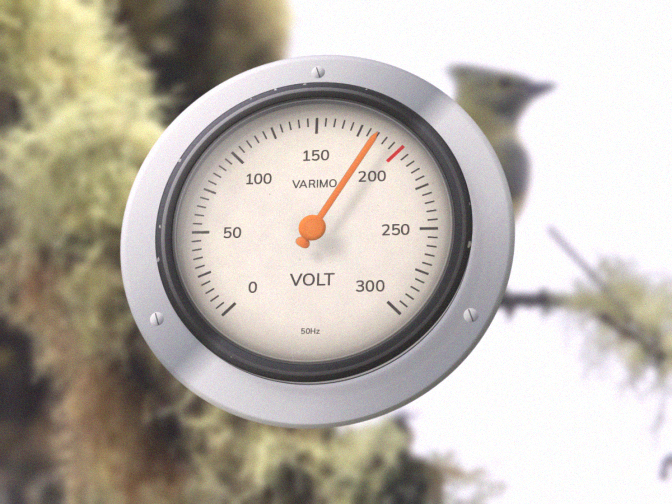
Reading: 185 V
